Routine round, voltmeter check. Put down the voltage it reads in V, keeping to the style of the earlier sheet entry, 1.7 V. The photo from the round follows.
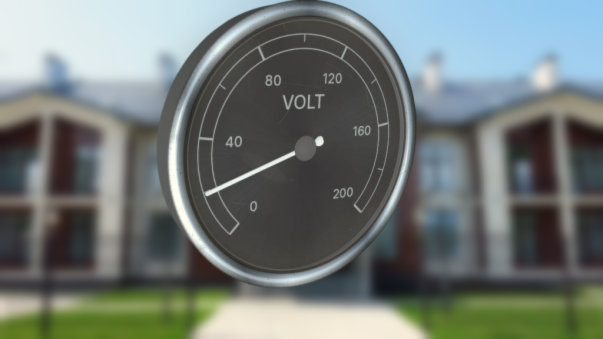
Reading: 20 V
